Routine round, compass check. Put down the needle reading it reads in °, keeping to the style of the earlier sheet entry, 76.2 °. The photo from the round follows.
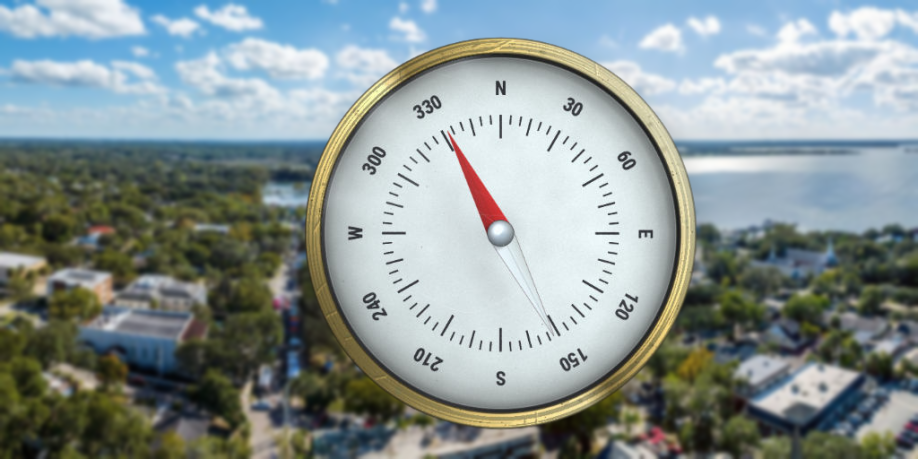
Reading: 332.5 °
